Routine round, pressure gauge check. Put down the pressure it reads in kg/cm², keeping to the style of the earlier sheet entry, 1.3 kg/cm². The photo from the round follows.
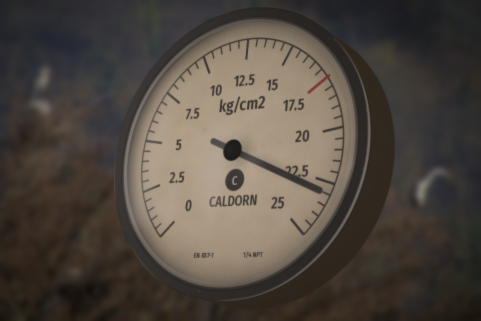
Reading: 23 kg/cm²
